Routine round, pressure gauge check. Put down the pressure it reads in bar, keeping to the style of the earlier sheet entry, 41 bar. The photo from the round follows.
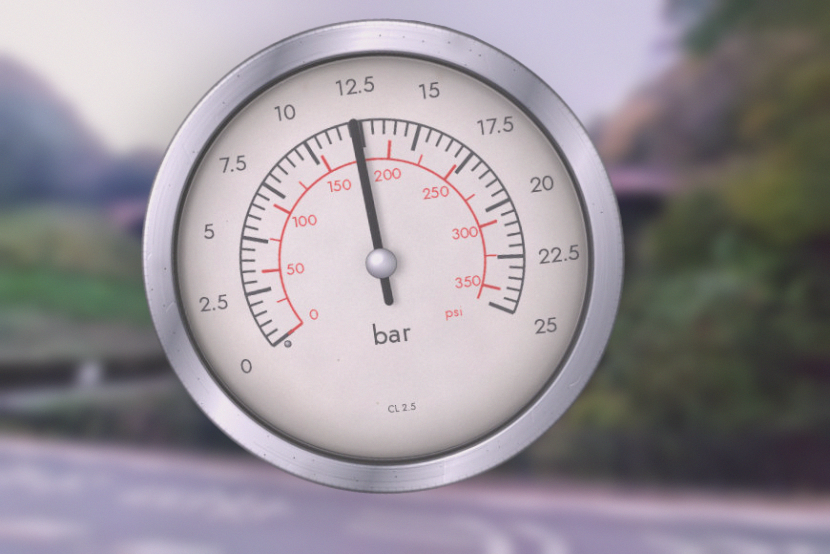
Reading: 12.25 bar
